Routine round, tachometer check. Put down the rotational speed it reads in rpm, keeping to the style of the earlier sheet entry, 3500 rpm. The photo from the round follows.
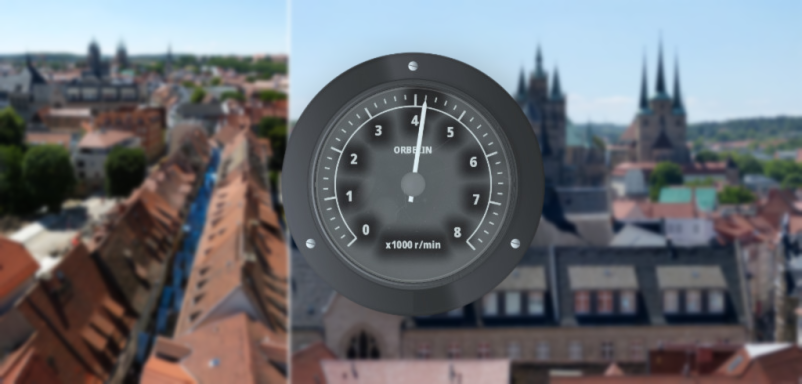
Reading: 4200 rpm
